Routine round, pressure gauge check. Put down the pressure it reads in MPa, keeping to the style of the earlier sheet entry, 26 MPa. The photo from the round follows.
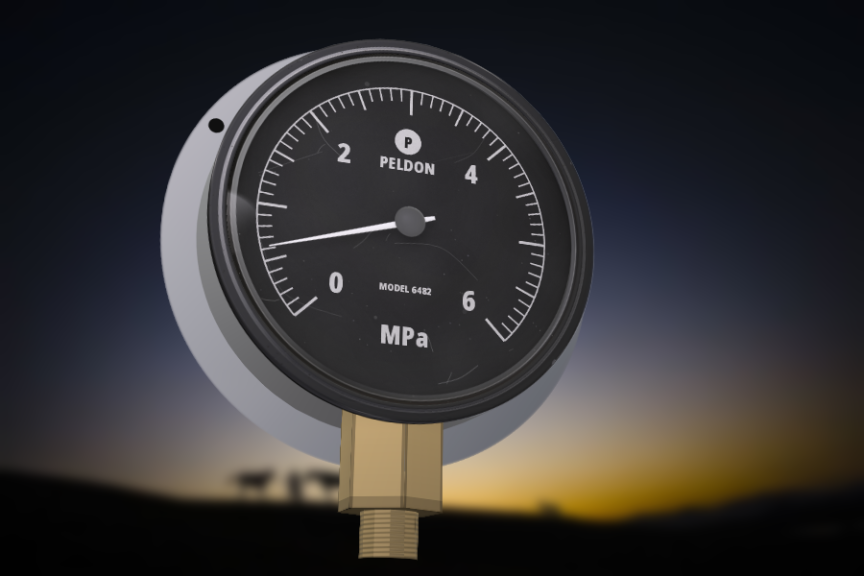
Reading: 0.6 MPa
